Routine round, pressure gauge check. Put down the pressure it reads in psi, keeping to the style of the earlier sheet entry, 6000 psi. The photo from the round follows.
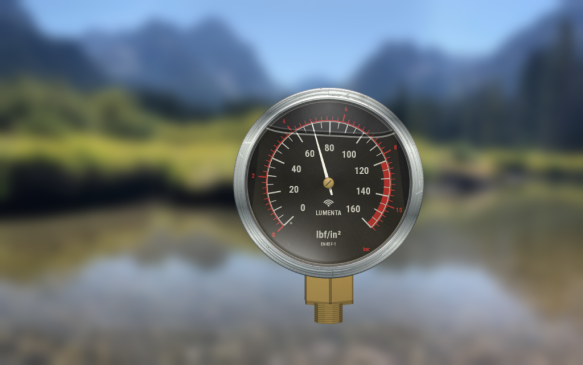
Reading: 70 psi
